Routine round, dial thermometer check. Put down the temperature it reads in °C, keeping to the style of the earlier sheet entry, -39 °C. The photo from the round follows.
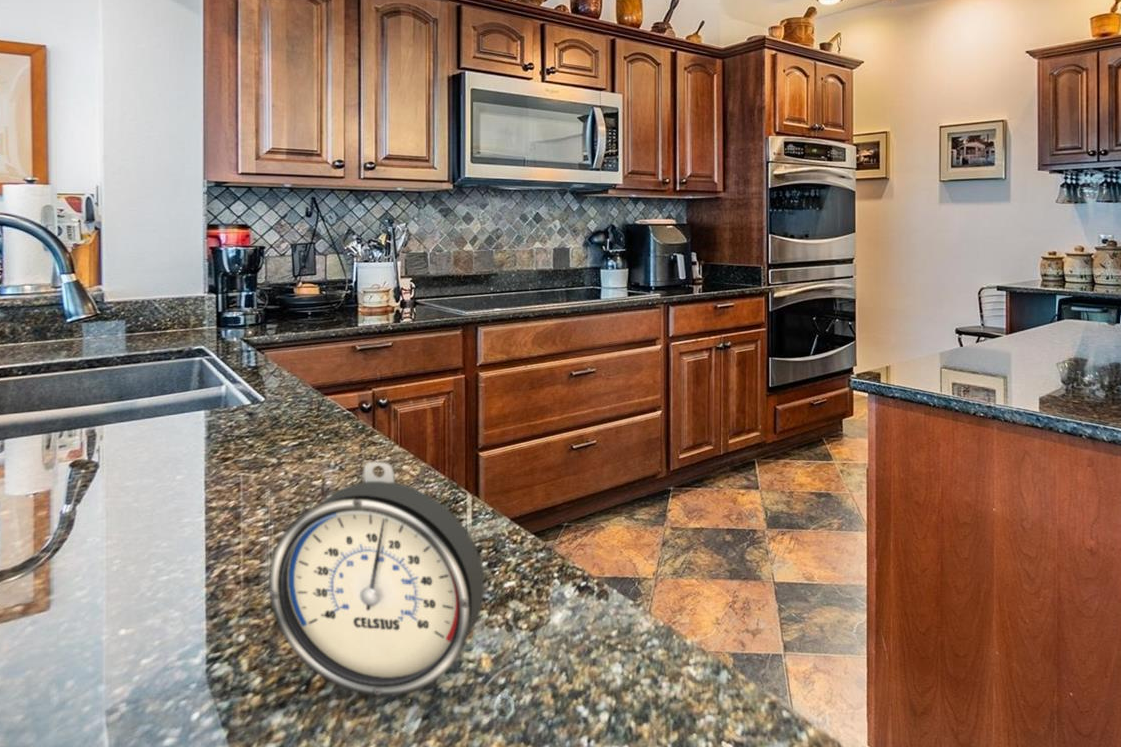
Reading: 15 °C
